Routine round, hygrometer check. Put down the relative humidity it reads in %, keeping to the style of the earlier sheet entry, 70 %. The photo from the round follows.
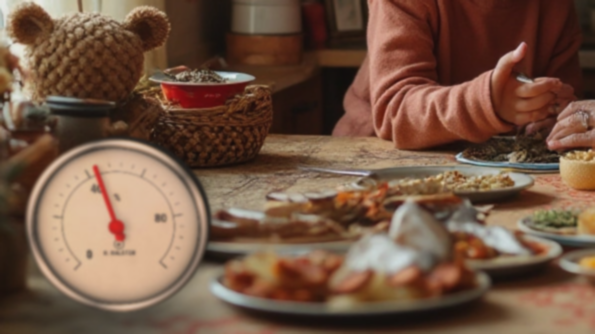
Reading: 44 %
